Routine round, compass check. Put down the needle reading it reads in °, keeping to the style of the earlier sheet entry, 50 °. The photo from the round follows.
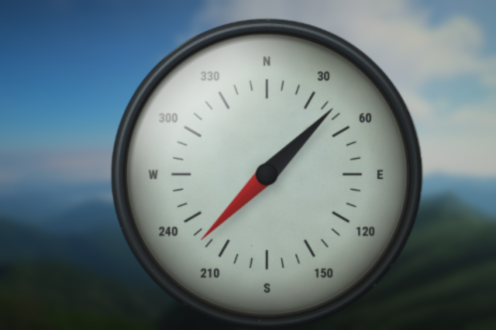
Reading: 225 °
